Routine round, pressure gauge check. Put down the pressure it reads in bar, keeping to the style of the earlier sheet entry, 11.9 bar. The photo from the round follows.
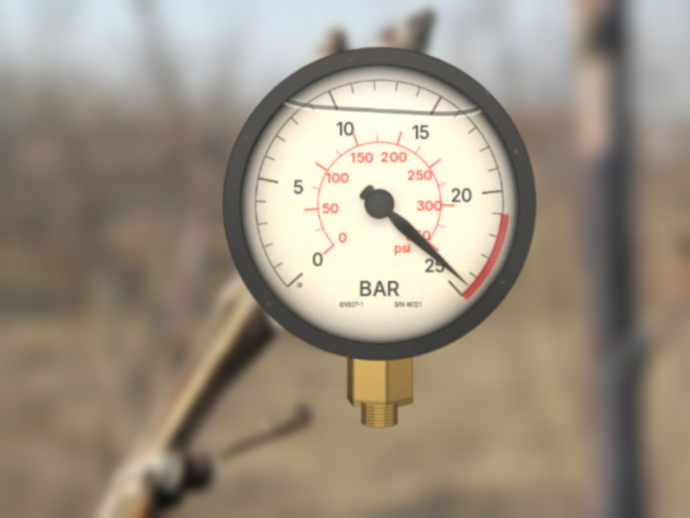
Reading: 24.5 bar
